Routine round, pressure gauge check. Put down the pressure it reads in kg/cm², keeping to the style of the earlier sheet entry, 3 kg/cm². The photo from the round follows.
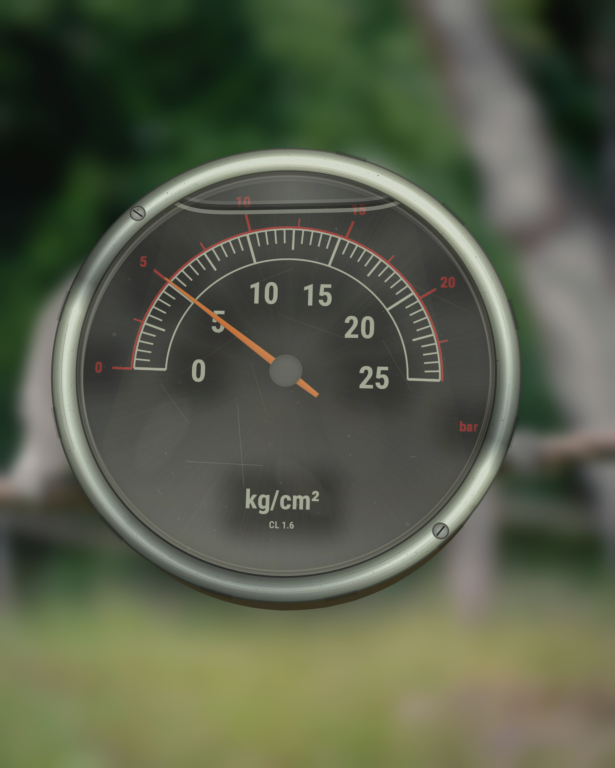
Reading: 5 kg/cm²
